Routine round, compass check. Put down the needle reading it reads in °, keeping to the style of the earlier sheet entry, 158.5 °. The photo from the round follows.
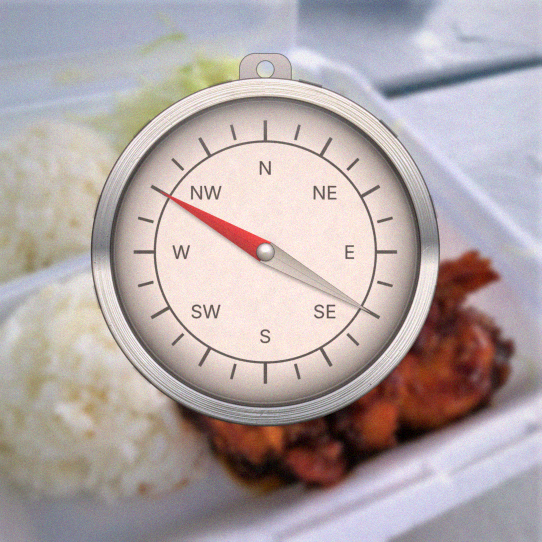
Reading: 300 °
